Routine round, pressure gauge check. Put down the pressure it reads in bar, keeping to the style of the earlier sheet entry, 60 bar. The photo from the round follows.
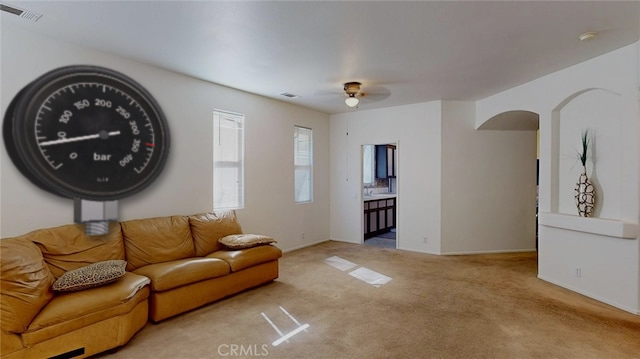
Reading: 40 bar
